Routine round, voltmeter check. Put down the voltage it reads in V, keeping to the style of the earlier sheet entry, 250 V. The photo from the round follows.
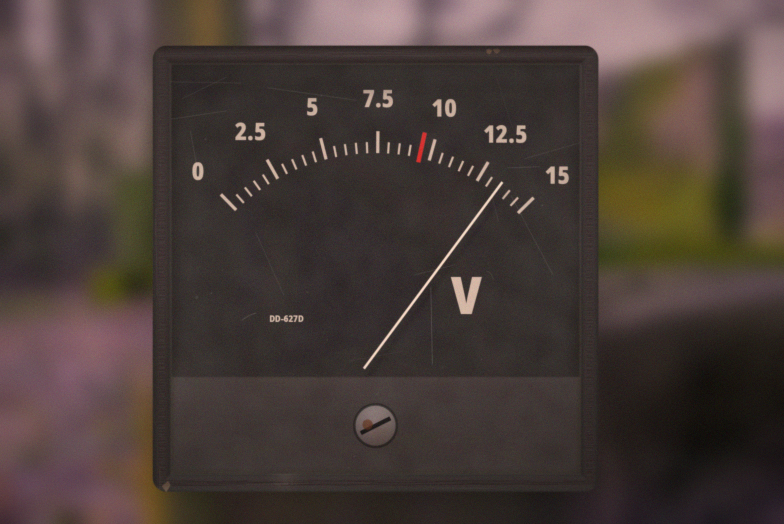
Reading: 13.5 V
